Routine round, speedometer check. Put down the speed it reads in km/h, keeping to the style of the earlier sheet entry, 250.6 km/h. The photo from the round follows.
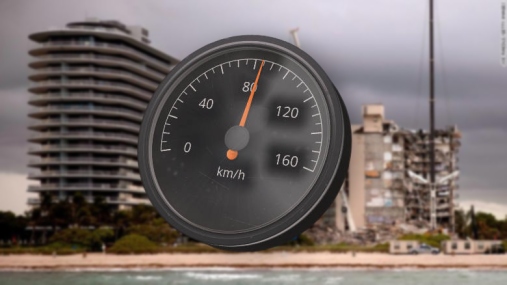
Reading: 85 km/h
